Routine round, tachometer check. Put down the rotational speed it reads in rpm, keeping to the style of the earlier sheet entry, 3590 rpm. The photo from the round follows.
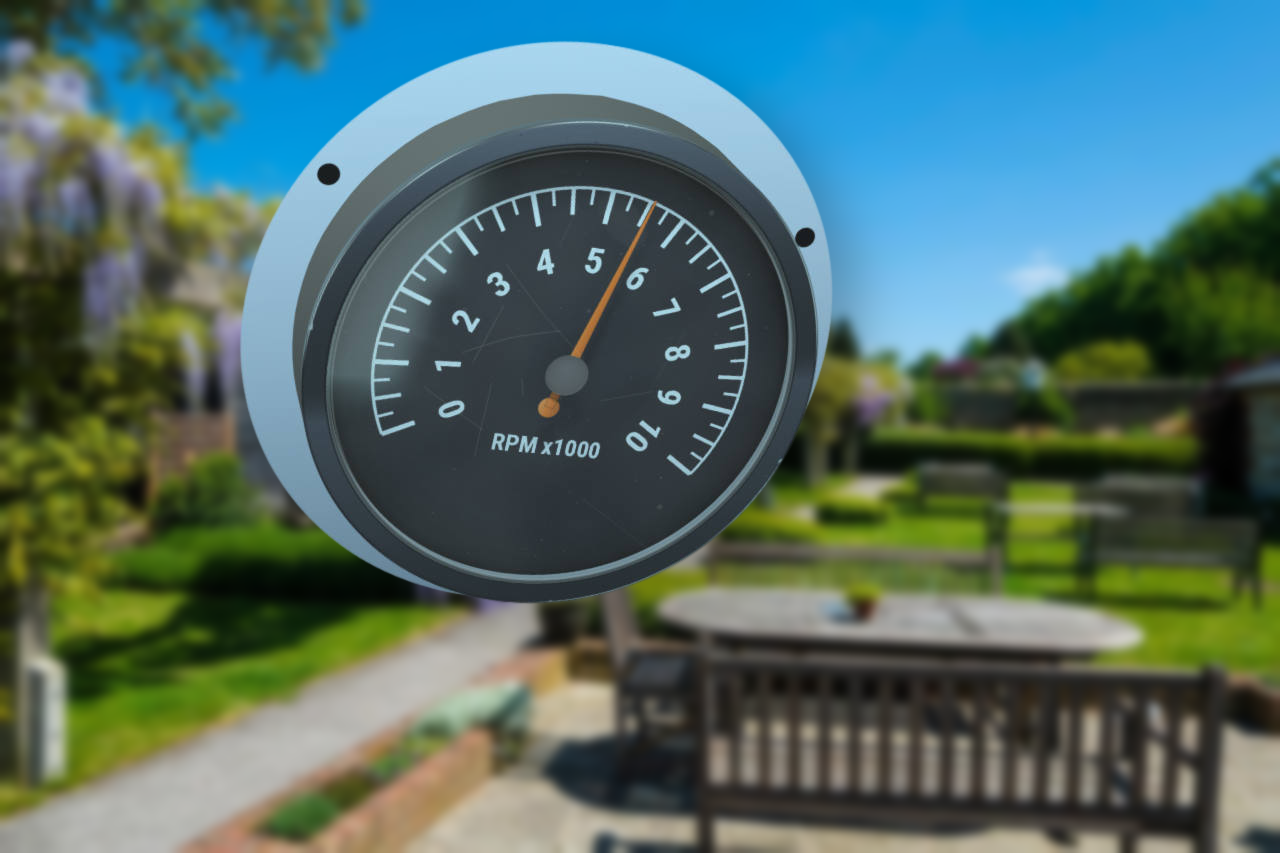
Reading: 5500 rpm
